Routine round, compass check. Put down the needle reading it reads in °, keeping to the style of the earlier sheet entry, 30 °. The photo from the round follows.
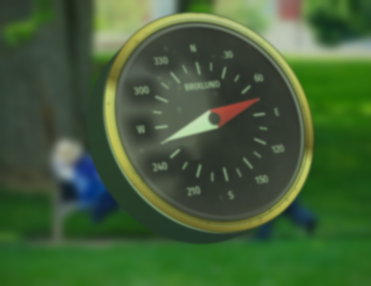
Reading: 75 °
